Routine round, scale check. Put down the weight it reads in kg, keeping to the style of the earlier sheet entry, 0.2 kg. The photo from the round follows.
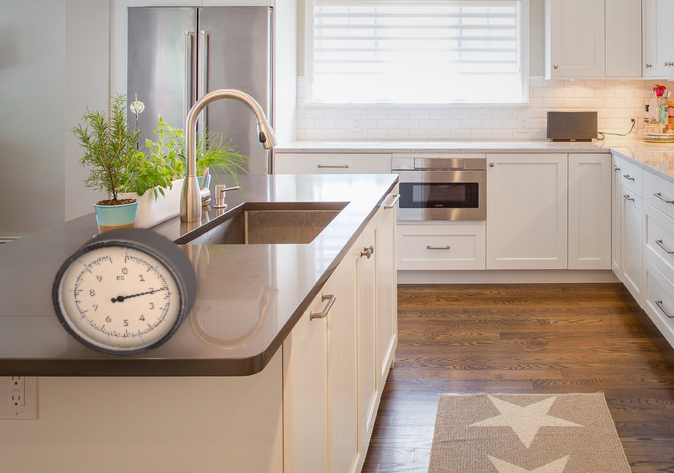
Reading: 2 kg
